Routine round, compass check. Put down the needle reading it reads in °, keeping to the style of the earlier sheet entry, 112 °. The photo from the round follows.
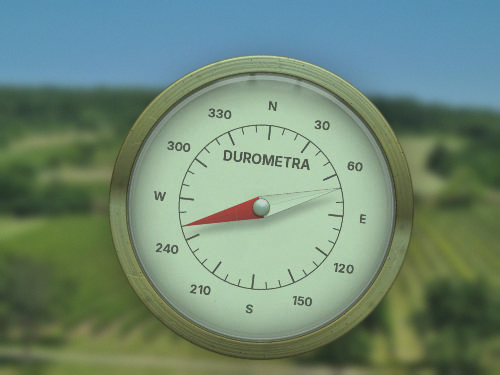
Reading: 250 °
